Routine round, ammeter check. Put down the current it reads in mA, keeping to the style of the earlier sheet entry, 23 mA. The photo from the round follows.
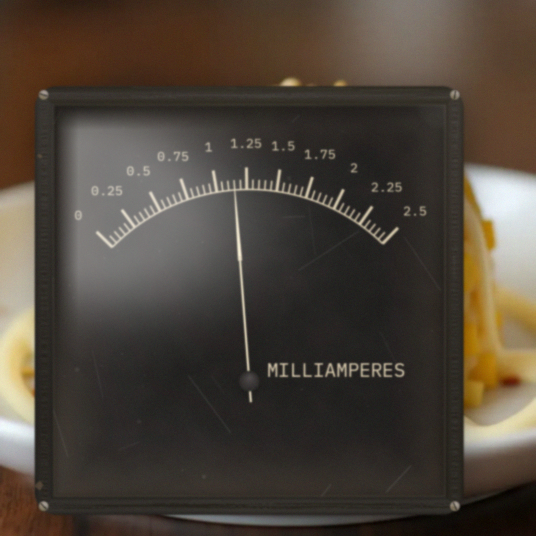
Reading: 1.15 mA
